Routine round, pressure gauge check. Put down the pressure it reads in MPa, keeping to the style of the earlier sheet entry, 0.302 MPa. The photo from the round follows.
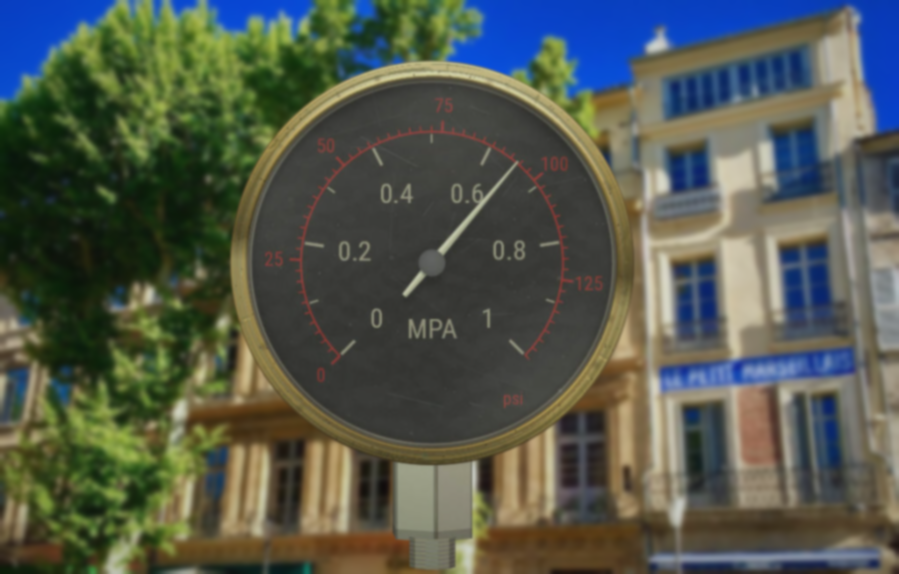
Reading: 0.65 MPa
